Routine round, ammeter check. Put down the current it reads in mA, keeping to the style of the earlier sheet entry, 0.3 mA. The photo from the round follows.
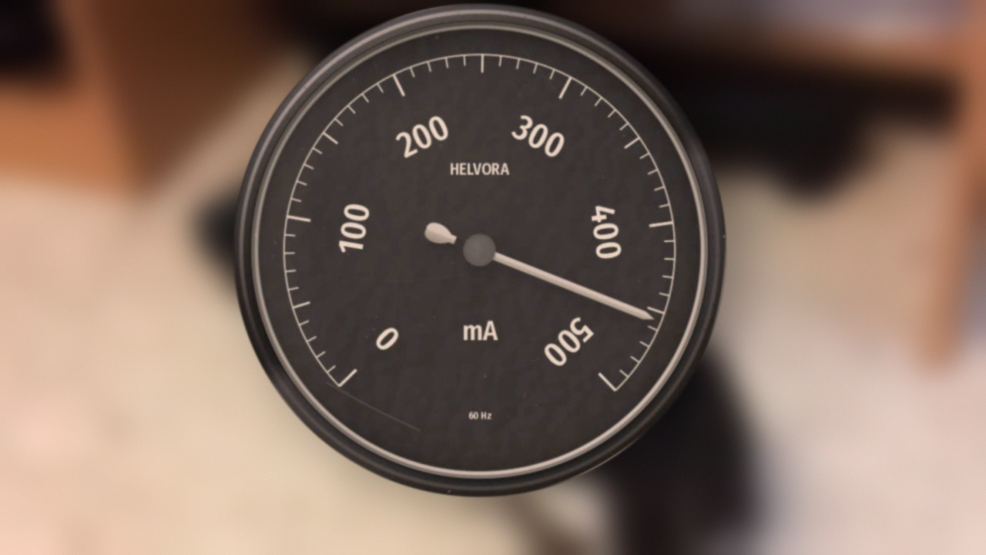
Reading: 455 mA
